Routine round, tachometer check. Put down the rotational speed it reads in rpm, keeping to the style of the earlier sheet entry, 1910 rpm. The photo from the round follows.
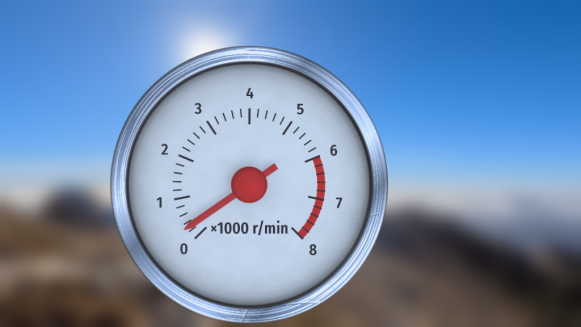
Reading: 300 rpm
